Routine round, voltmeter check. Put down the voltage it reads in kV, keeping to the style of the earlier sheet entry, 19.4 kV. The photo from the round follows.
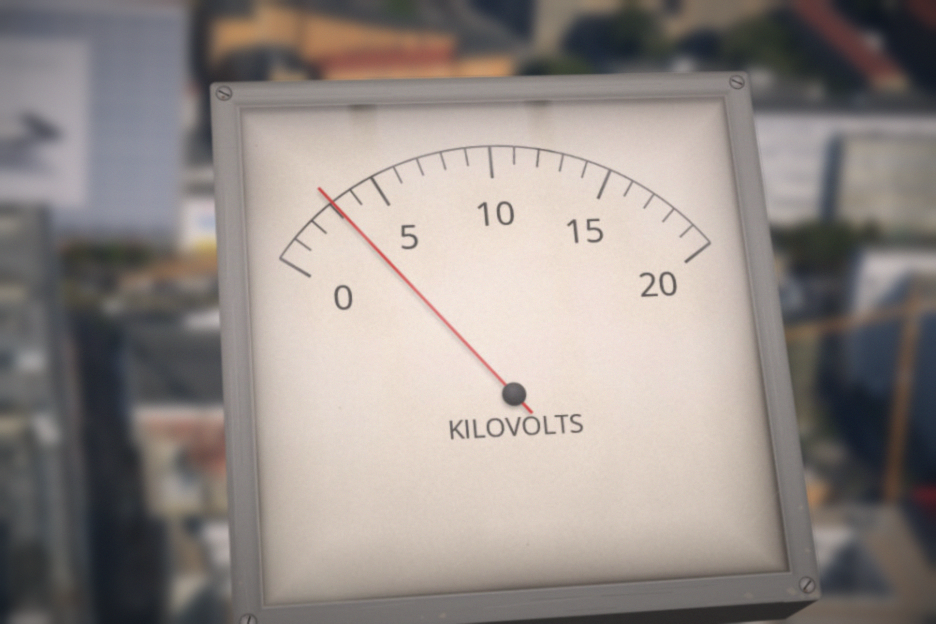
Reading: 3 kV
